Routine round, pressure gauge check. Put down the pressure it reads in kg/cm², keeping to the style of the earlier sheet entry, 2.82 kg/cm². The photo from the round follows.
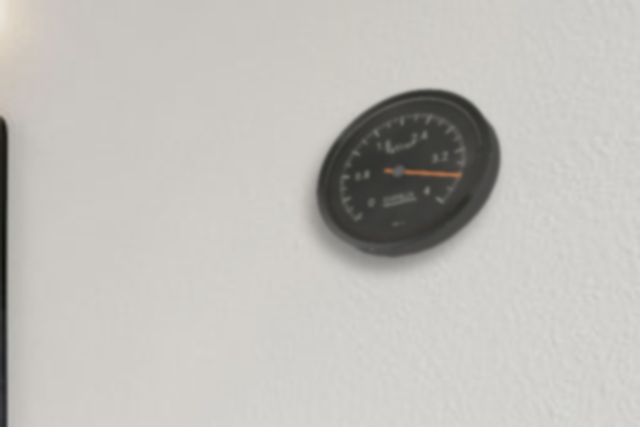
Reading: 3.6 kg/cm²
